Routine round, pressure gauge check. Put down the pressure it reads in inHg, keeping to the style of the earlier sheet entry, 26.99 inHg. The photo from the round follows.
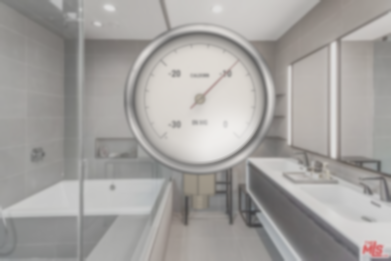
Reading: -10 inHg
